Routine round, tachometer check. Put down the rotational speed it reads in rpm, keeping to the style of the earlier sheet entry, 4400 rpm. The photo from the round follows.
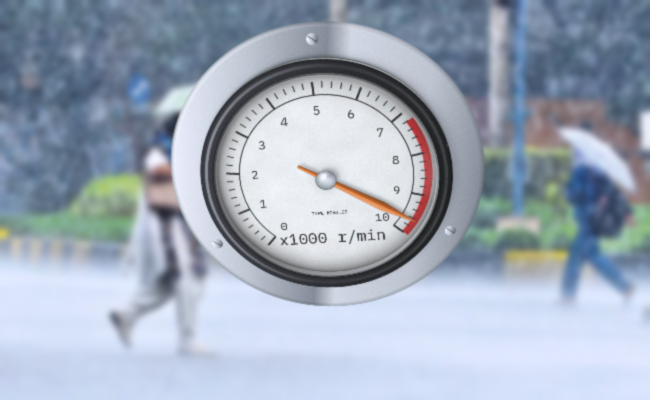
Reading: 9600 rpm
